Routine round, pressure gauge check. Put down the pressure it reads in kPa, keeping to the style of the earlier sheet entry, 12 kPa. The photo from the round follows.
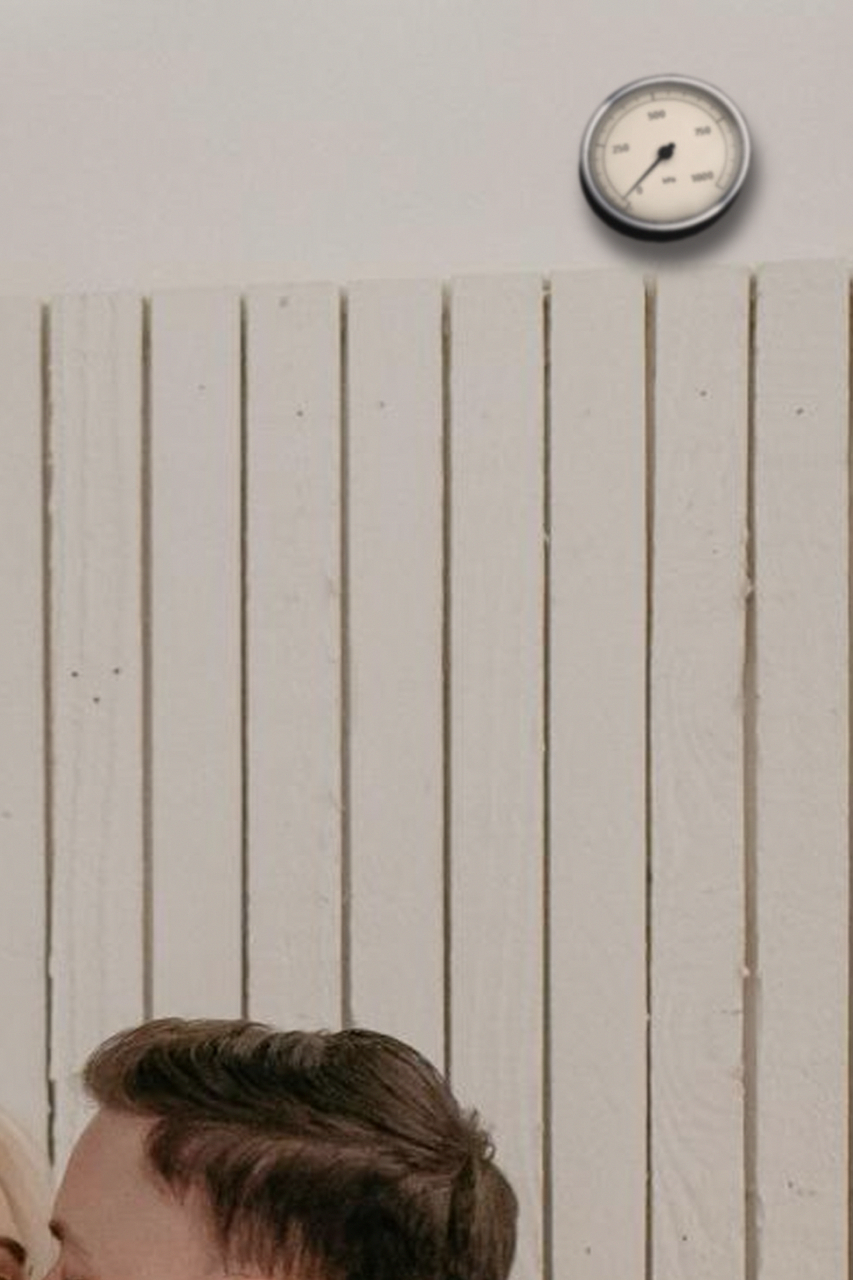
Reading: 25 kPa
